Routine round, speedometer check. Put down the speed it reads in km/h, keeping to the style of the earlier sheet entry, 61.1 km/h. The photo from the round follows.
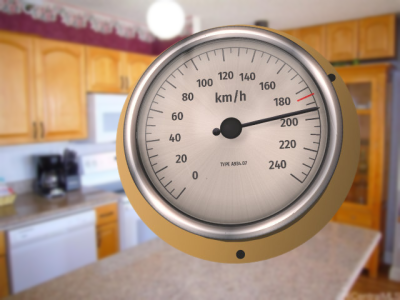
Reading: 195 km/h
